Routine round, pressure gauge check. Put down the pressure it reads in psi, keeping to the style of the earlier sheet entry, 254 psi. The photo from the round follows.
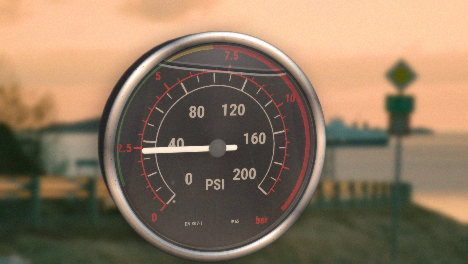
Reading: 35 psi
